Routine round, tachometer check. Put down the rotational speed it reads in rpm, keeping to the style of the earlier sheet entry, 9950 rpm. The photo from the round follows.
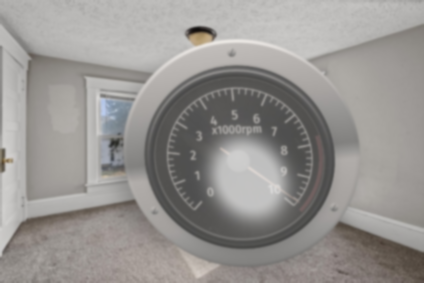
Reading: 9800 rpm
